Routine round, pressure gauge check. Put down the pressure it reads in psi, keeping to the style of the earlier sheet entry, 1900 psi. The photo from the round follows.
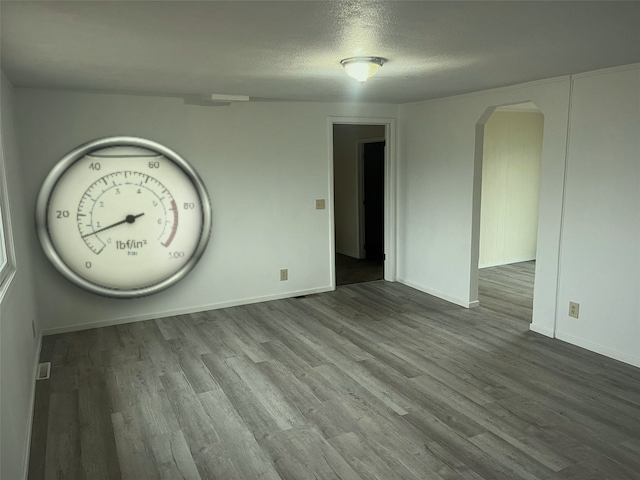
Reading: 10 psi
